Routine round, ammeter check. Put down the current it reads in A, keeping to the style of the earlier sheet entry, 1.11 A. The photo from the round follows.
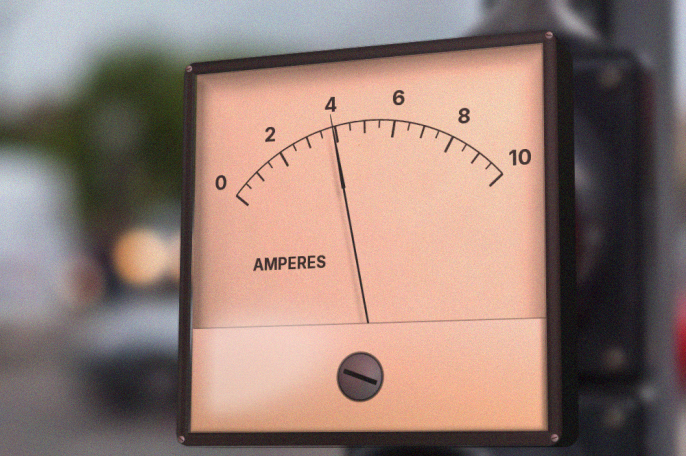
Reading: 4 A
